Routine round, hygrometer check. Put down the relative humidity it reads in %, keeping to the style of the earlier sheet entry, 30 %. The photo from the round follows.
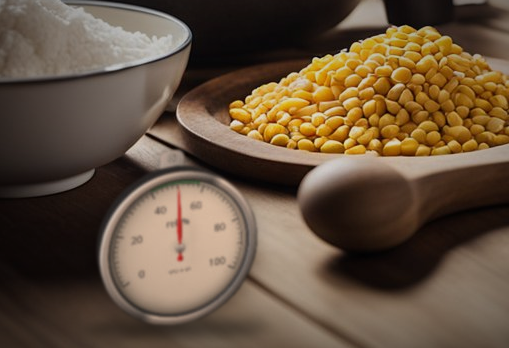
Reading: 50 %
